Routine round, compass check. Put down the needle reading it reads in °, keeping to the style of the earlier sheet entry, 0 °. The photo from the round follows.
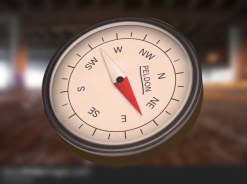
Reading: 67.5 °
